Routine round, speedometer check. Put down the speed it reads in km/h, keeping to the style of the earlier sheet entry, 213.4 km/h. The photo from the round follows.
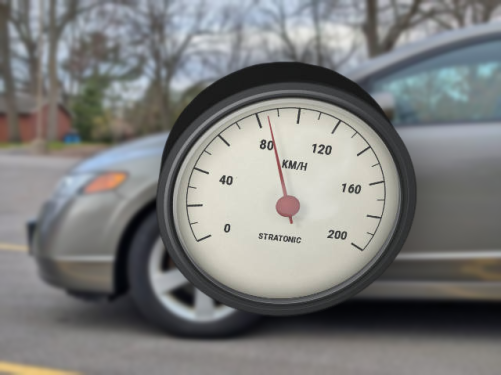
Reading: 85 km/h
